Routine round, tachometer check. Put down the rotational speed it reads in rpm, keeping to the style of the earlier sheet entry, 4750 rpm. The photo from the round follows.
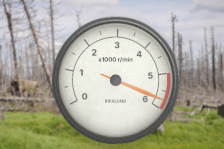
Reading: 5750 rpm
